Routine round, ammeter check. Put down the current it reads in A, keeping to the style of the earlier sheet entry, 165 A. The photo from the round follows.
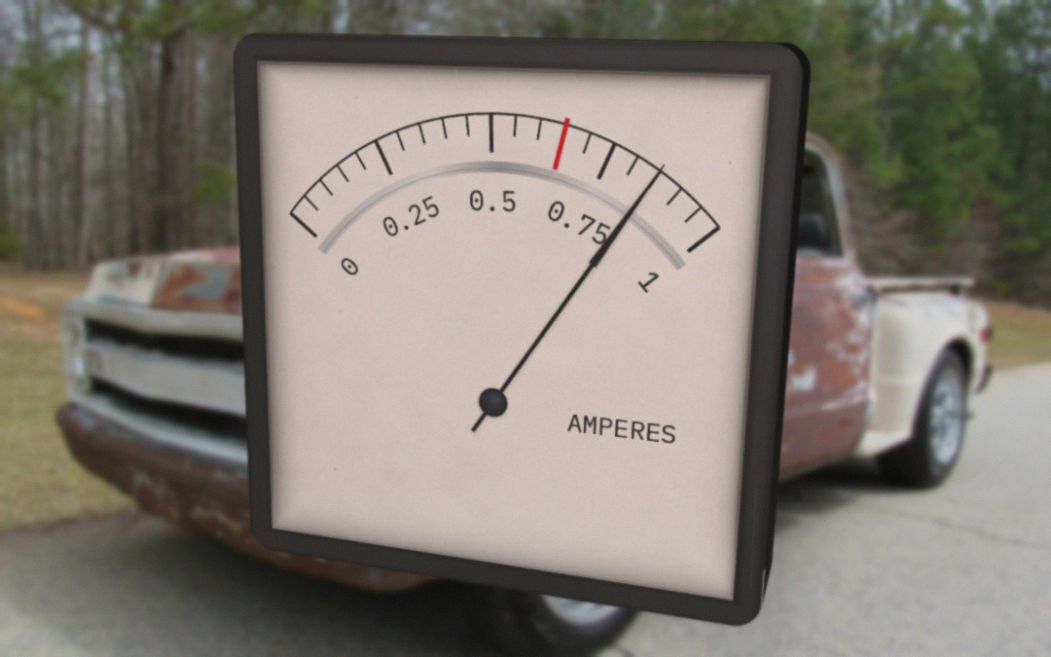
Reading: 0.85 A
